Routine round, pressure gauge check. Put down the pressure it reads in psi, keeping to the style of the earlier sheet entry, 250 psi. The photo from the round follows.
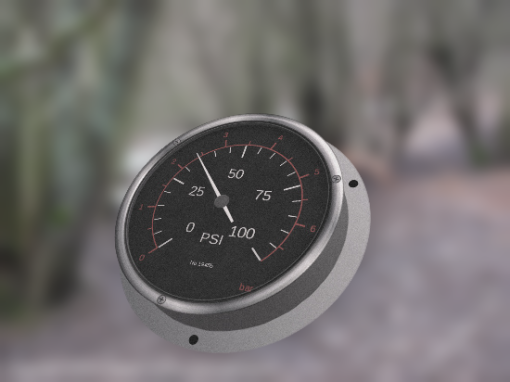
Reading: 35 psi
